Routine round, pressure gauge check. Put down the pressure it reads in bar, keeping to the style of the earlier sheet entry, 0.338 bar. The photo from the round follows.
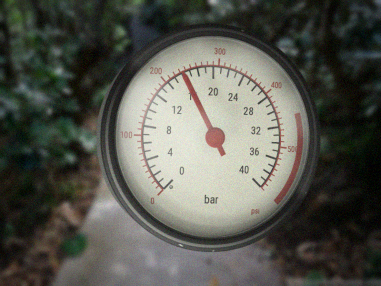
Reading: 16 bar
